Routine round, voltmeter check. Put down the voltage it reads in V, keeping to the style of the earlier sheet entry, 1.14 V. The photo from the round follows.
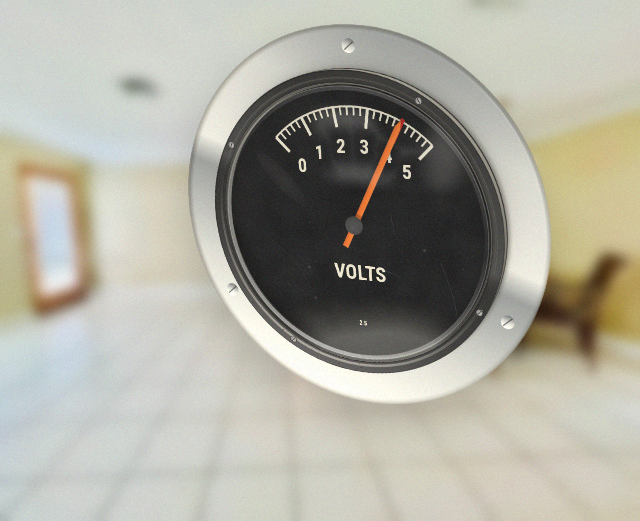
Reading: 4 V
